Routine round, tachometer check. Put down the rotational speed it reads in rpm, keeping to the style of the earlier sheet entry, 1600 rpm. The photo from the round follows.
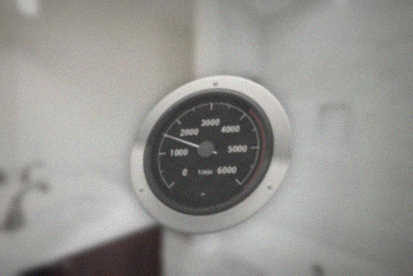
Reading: 1500 rpm
